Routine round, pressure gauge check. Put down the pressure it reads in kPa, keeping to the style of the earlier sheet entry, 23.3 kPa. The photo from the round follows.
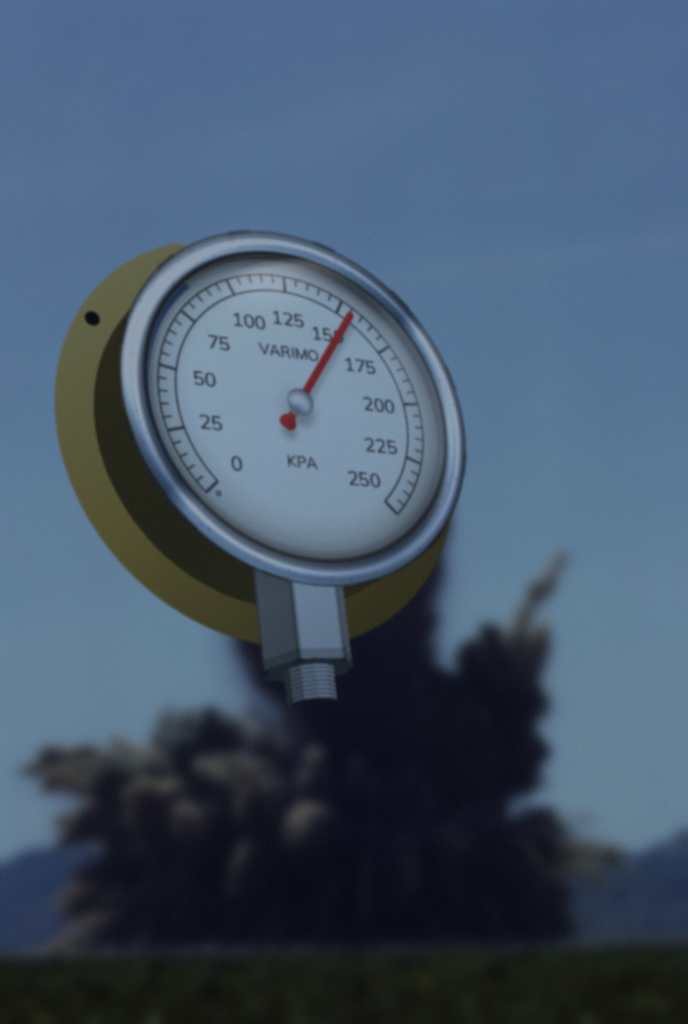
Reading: 155 kPa
